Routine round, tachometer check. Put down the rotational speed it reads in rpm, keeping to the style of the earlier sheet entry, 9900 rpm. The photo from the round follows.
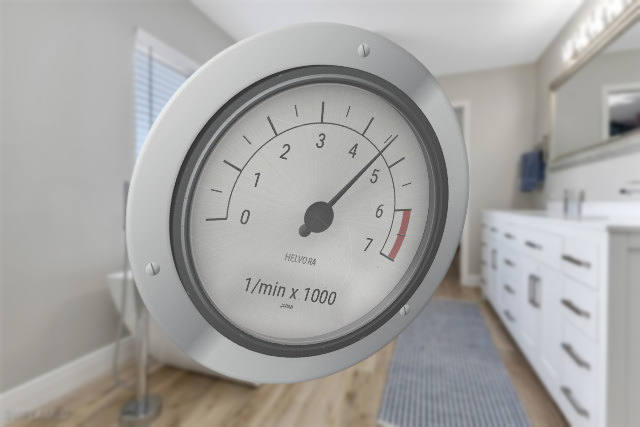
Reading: 4500 rpm
